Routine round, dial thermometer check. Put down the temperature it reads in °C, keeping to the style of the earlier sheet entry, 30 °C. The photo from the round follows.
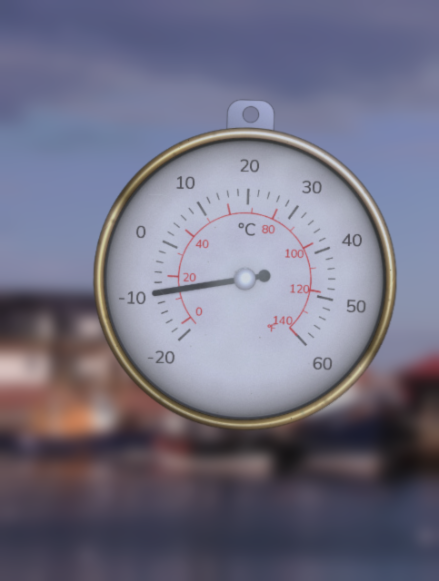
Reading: -10 °C
